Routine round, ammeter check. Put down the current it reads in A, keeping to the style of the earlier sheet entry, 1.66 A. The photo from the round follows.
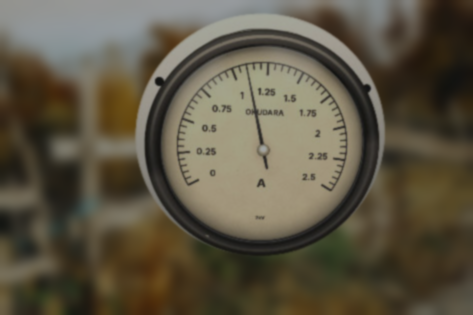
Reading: 1.1 A
